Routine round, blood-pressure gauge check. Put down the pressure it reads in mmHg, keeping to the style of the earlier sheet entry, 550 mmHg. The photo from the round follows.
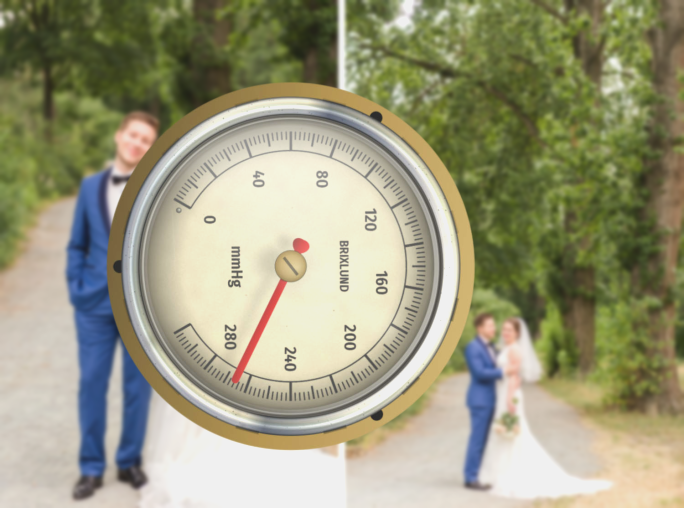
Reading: 266 mmHg
